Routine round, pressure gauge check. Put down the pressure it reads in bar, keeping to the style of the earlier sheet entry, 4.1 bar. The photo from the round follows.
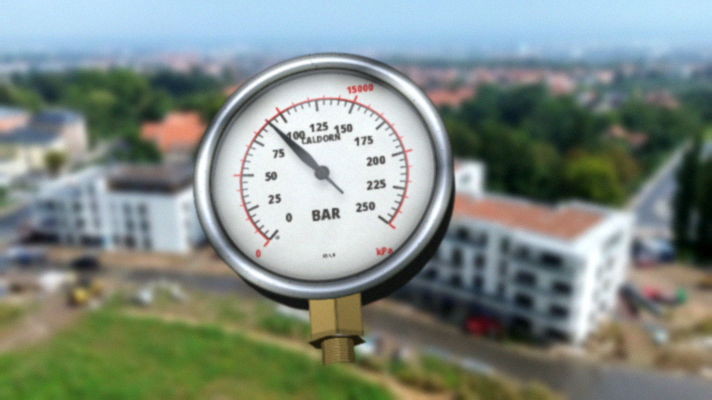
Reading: 90 bar
